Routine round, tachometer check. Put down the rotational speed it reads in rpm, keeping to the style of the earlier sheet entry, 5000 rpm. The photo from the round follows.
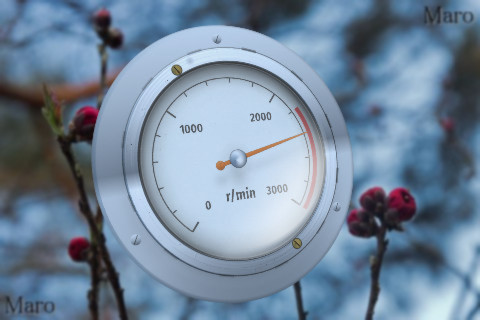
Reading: 2400 rpm
